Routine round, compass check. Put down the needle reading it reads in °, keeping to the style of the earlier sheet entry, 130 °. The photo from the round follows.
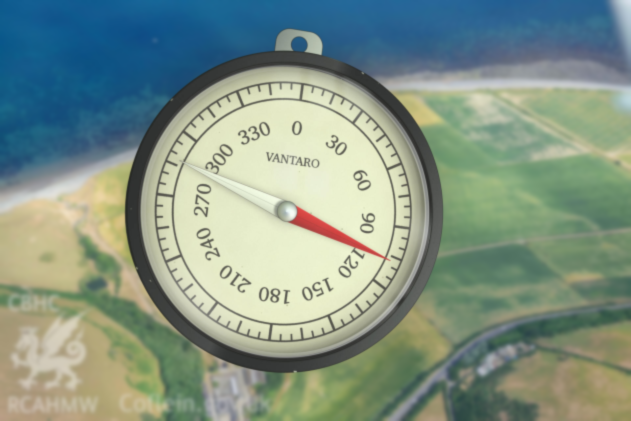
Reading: 107.5 °
